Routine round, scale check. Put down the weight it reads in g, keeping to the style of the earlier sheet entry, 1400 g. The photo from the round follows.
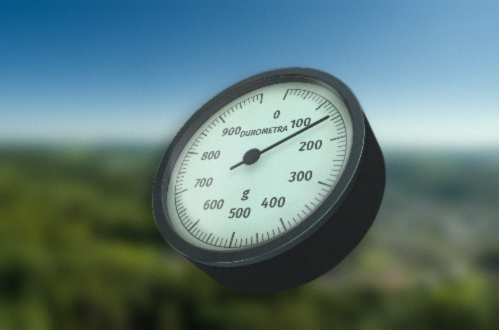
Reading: 150 g
